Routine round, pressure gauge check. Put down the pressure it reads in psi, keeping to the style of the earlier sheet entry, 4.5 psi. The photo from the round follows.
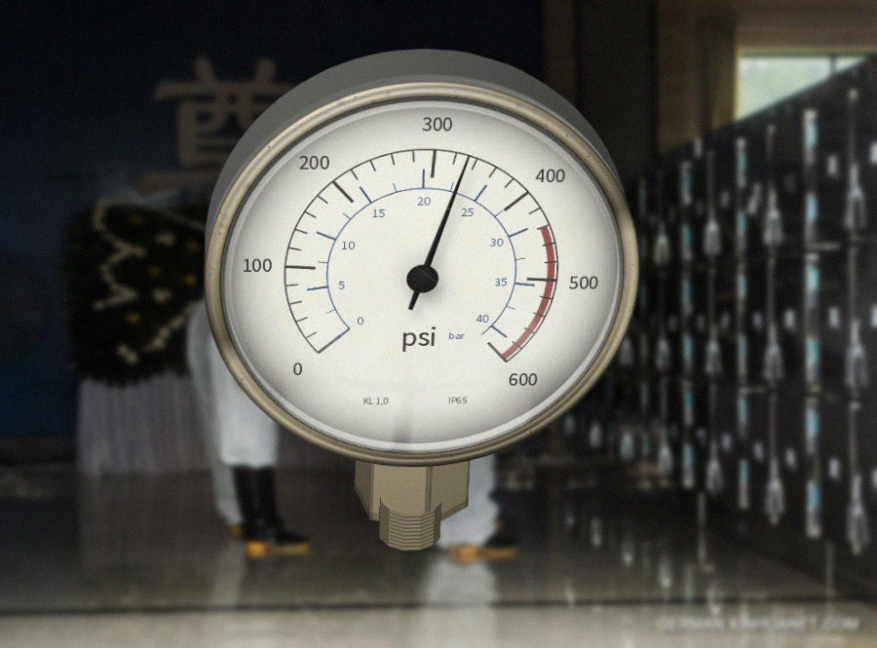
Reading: 330 psi
